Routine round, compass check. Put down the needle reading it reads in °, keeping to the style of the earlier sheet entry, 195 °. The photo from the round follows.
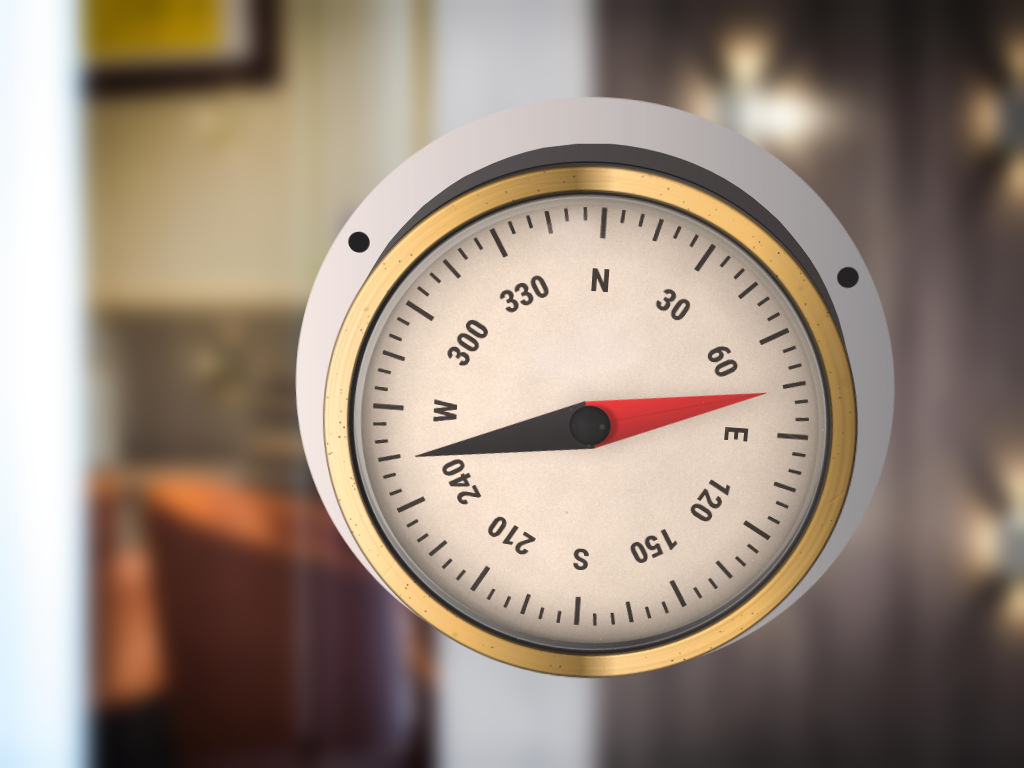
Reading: 75 °
